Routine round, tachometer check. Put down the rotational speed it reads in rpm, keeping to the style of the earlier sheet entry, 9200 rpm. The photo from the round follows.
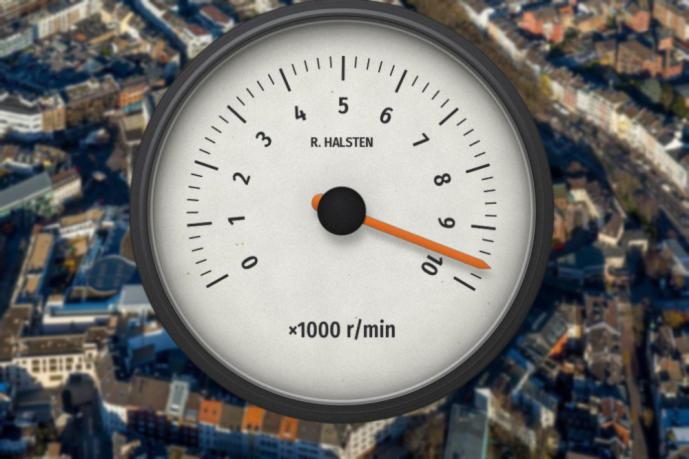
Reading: 9600 rpm
